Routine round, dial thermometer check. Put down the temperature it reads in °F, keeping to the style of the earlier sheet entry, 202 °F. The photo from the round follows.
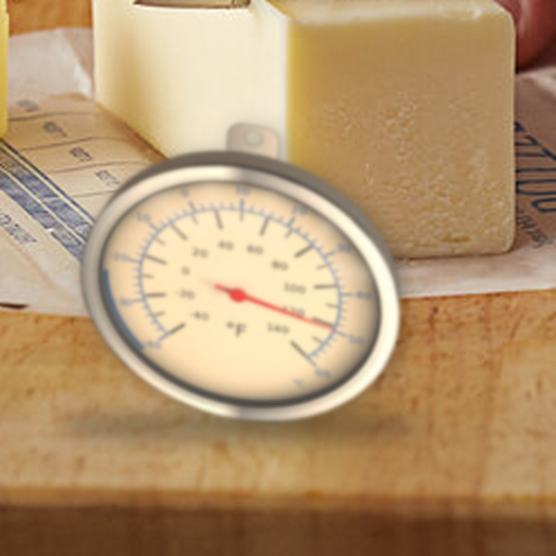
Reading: 120 °F
